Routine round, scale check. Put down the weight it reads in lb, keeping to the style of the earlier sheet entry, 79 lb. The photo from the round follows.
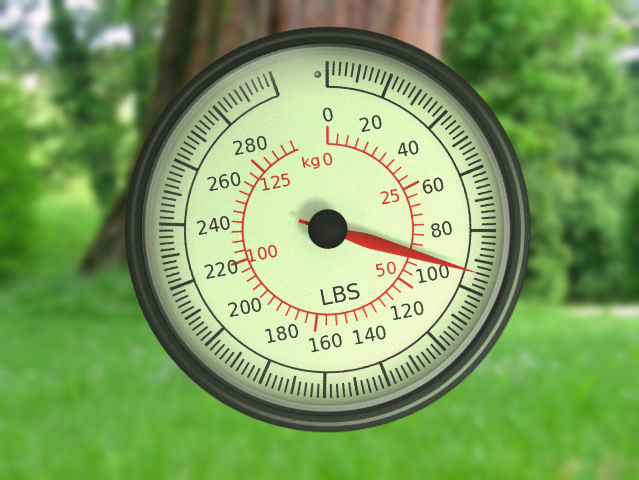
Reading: 94 lb
